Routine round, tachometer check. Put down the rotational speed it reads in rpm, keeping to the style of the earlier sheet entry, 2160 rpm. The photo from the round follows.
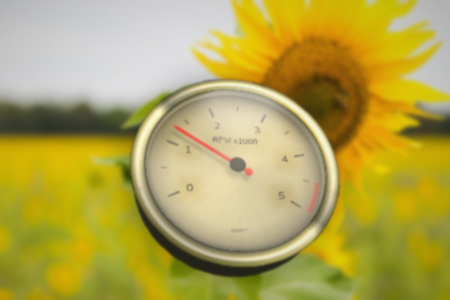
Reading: 1250 rpm
